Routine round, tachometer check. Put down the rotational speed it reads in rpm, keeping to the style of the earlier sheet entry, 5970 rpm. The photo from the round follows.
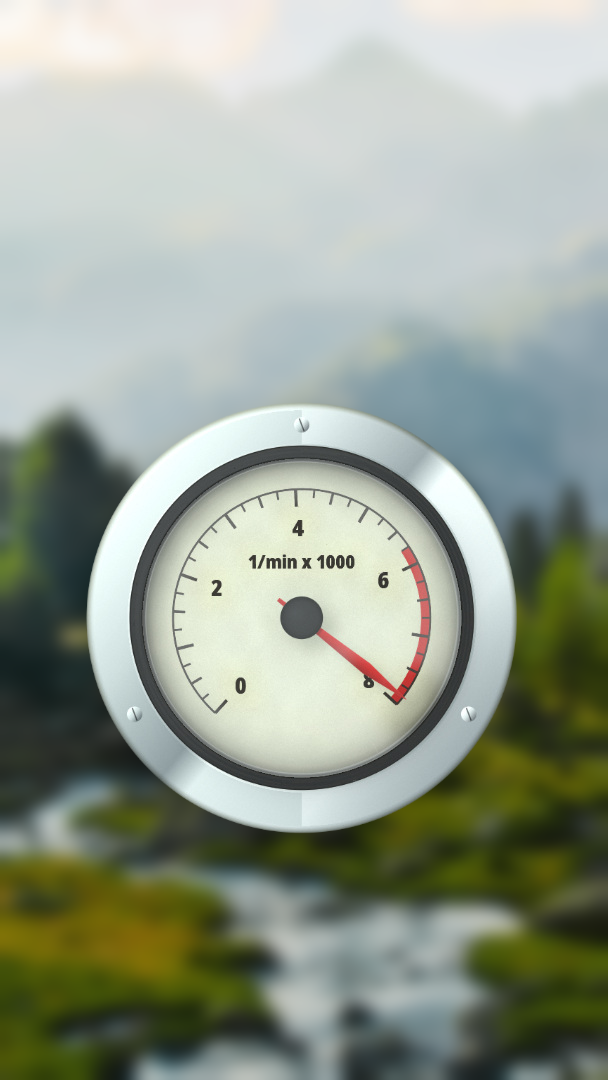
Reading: 7875 rpm
